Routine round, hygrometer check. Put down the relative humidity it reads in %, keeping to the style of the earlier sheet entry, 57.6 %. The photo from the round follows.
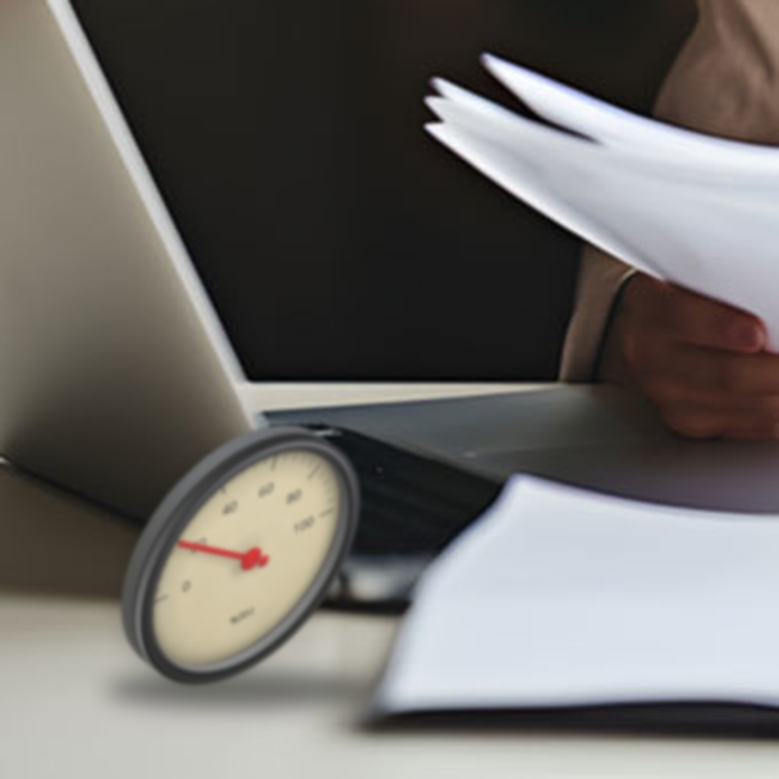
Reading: 20 %
